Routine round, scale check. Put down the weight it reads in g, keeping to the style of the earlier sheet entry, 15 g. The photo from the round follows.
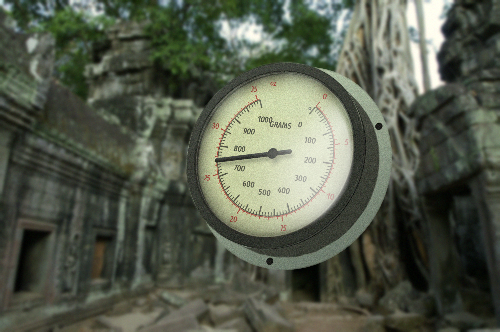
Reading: 750 g
